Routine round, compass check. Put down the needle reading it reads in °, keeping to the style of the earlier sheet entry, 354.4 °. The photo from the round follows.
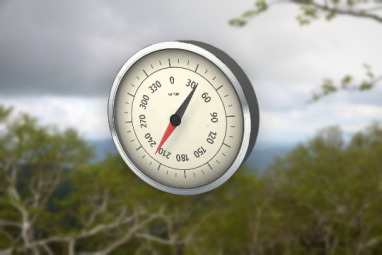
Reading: 220 °
